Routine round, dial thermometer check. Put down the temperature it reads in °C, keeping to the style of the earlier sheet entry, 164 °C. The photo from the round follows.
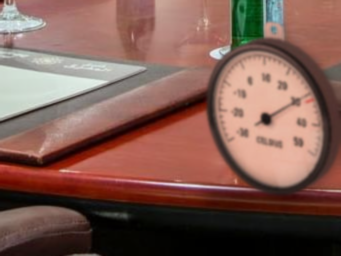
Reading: 30 °C
